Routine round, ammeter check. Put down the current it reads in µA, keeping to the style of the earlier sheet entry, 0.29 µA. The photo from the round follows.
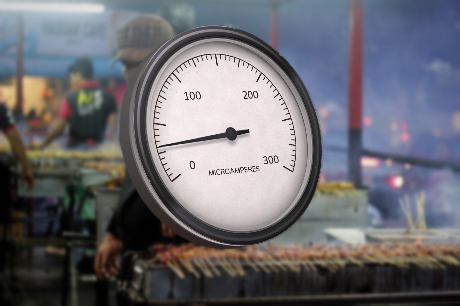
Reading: 30 µA
